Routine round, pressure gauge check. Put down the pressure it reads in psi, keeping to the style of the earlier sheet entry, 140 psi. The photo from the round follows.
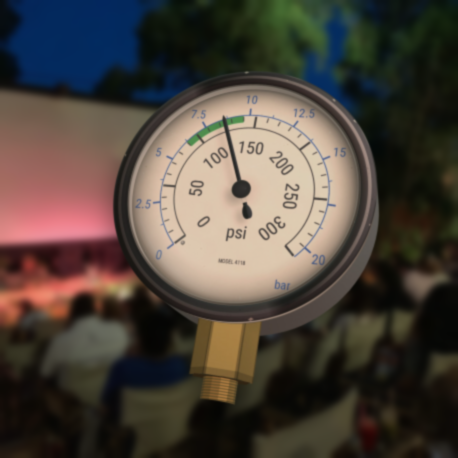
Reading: 125 psi
